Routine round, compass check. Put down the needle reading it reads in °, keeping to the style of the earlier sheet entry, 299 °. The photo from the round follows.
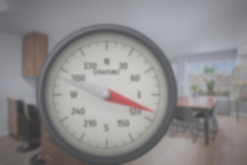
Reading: 110 °
